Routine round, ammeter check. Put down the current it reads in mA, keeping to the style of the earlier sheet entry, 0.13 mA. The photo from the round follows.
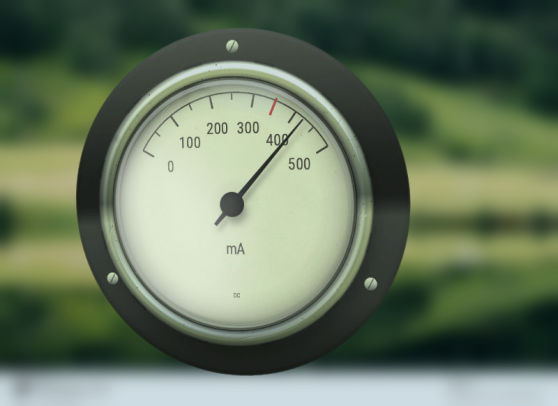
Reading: 425 mA
